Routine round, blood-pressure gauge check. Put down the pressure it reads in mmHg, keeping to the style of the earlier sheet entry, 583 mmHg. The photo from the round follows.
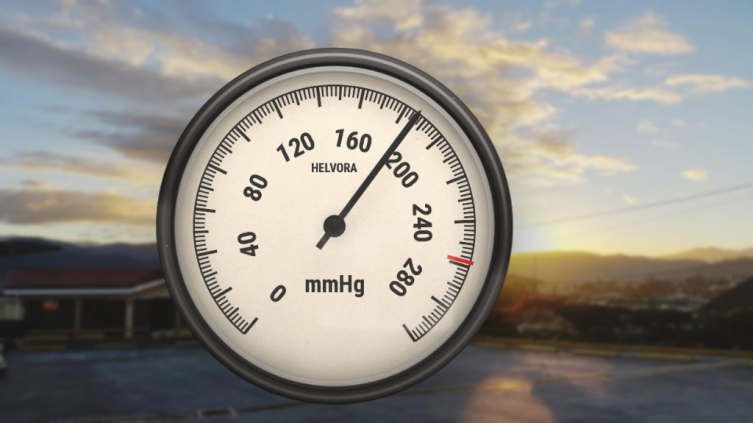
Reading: 186 mmHg
